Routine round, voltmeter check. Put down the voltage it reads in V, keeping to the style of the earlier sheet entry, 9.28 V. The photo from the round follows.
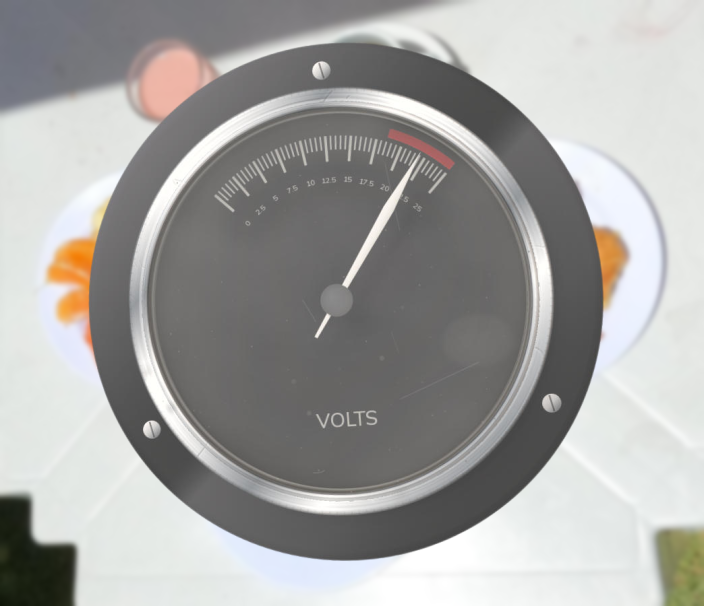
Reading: 22 V
